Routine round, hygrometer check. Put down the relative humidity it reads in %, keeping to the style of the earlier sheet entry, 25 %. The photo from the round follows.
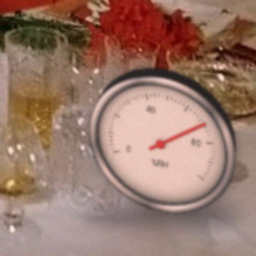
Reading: 70 %
